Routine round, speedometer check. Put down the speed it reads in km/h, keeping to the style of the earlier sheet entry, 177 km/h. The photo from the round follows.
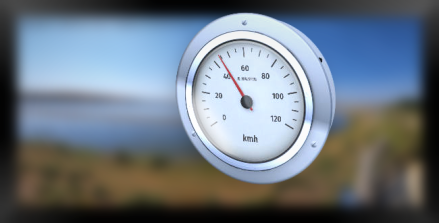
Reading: 45 km/h
